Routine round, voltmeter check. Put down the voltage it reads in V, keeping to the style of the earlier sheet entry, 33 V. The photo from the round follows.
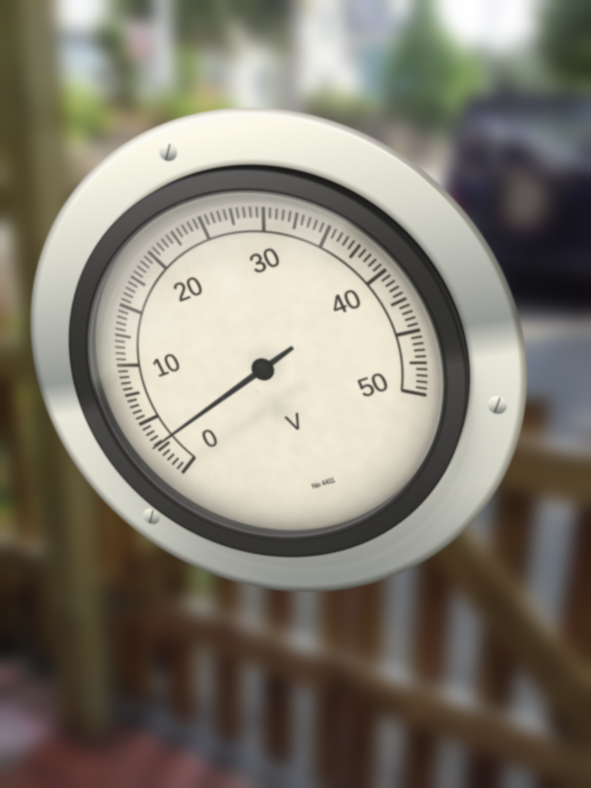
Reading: 3 V
